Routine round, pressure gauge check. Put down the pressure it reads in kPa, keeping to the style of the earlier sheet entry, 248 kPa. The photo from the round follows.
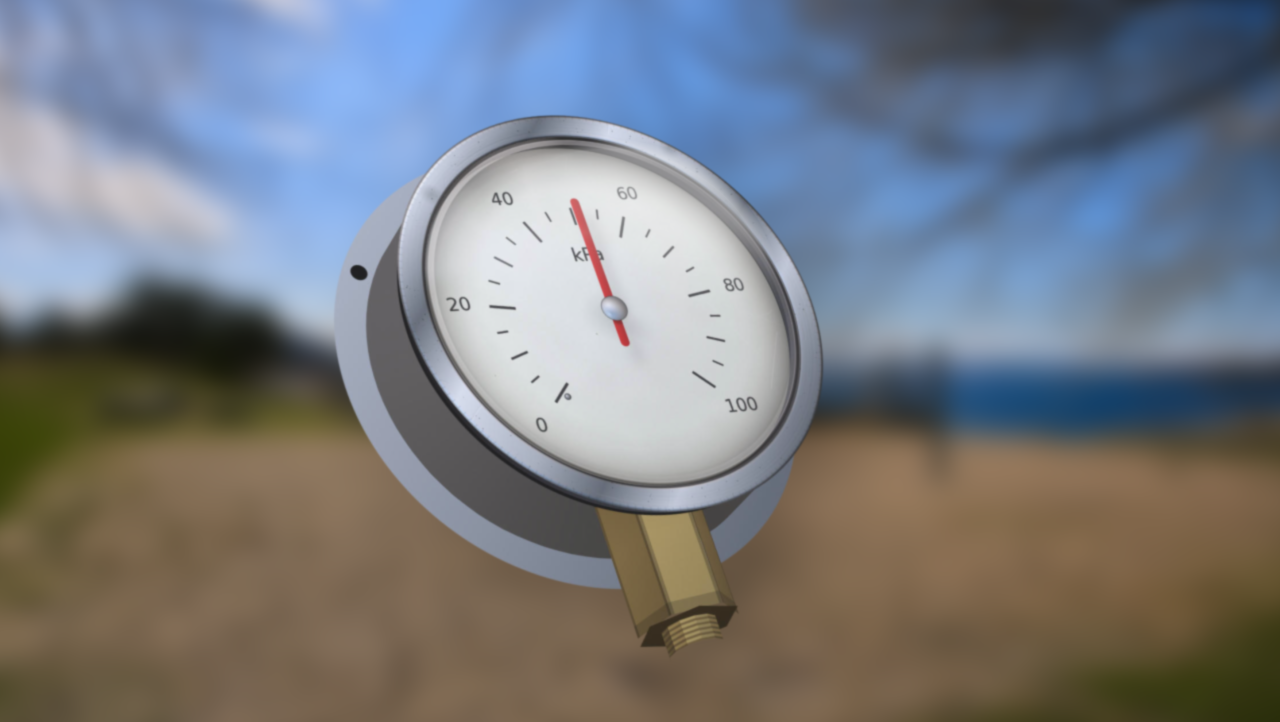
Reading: 50 kPa
